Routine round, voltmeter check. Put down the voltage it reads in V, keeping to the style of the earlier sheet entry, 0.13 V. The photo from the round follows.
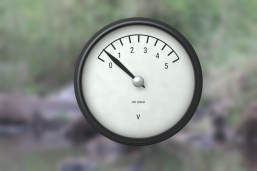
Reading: 0.5 V
